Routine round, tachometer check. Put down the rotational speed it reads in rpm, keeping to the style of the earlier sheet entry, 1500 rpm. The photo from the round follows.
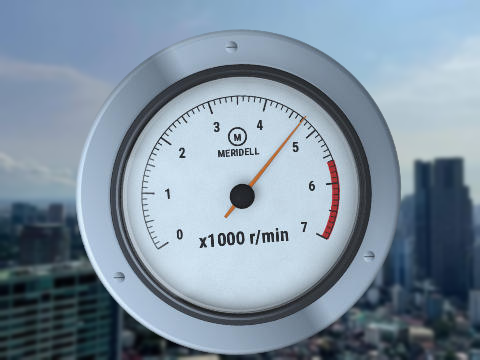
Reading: 4700 rpm
